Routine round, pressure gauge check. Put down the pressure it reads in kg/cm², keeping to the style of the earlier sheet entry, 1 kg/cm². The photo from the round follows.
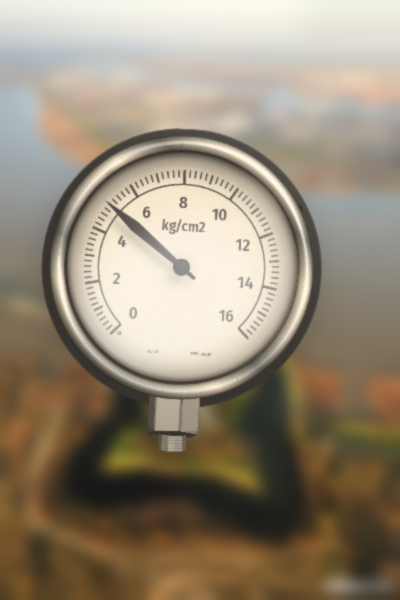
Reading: 5 kg/cm²
